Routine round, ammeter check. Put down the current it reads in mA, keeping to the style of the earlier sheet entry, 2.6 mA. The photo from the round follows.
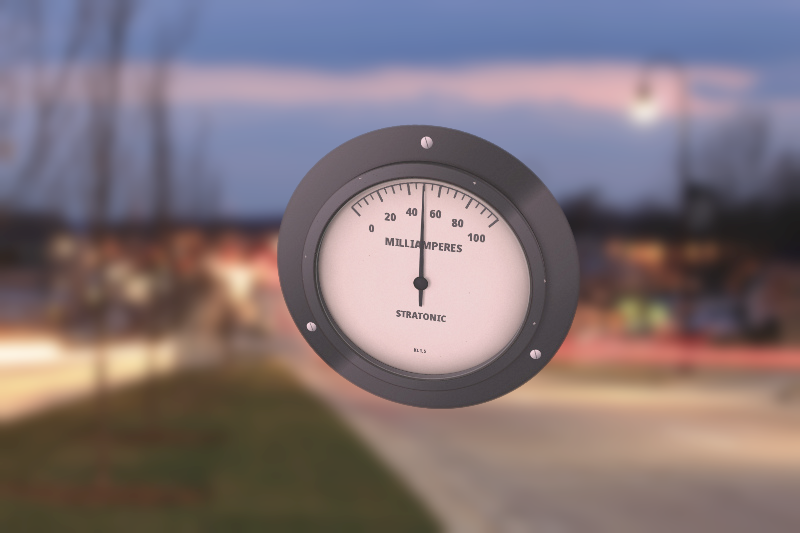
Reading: 50 mA
